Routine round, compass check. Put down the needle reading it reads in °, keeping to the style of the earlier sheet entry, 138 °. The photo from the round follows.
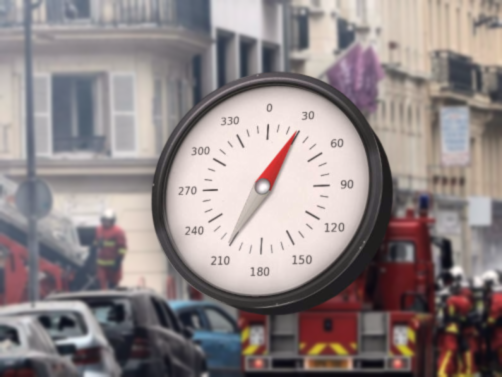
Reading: 30 °
